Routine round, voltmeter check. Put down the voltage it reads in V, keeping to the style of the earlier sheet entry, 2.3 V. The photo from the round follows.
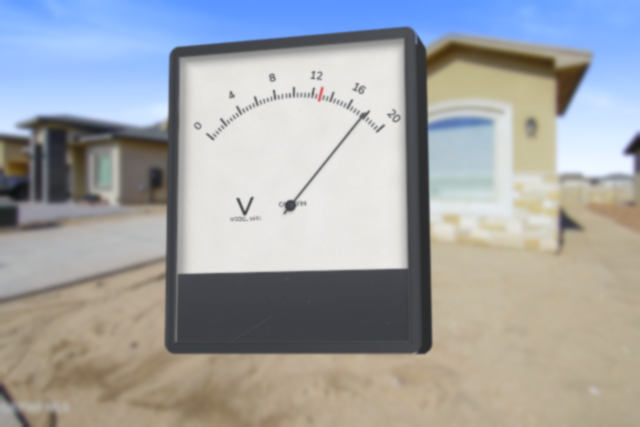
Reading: 18 V
